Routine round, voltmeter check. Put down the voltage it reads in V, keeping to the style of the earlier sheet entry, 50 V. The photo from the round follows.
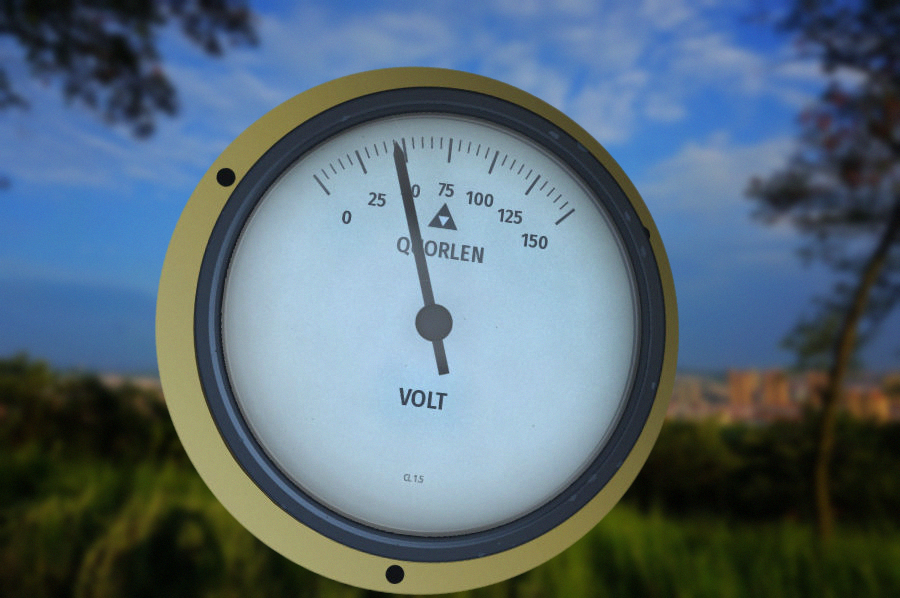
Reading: 45 V
